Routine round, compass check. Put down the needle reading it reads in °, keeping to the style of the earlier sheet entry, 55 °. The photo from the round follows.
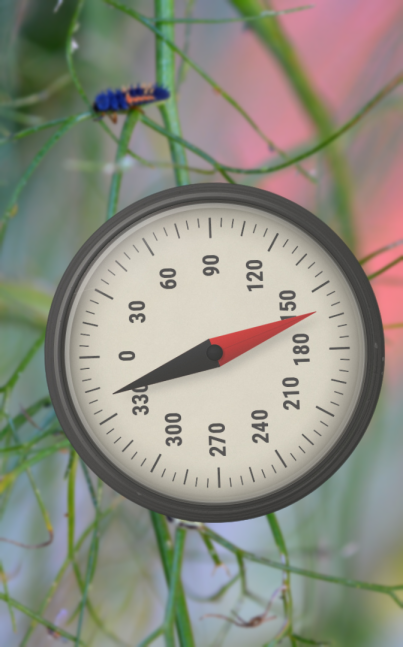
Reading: 160 °
